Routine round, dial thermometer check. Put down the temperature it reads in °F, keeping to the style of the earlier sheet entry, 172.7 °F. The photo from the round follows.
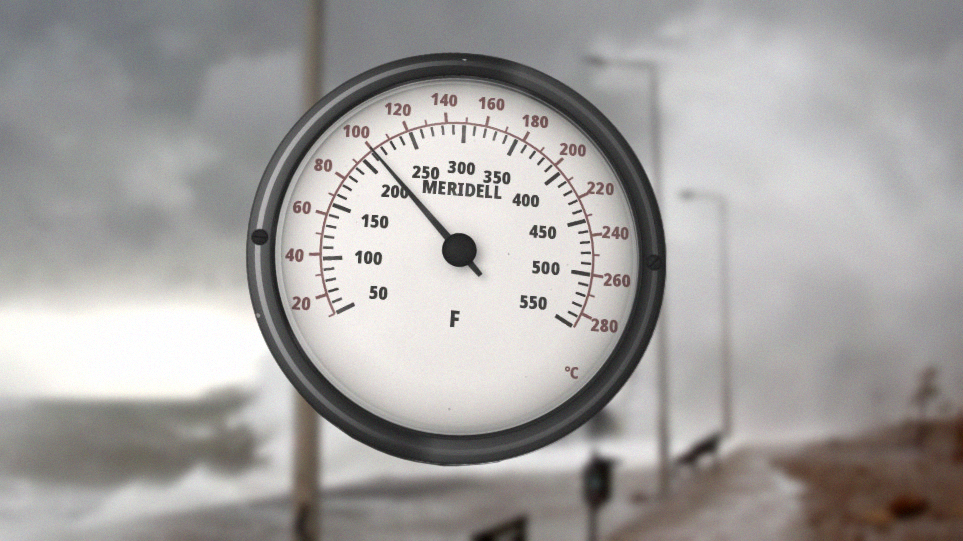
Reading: 210 °F
